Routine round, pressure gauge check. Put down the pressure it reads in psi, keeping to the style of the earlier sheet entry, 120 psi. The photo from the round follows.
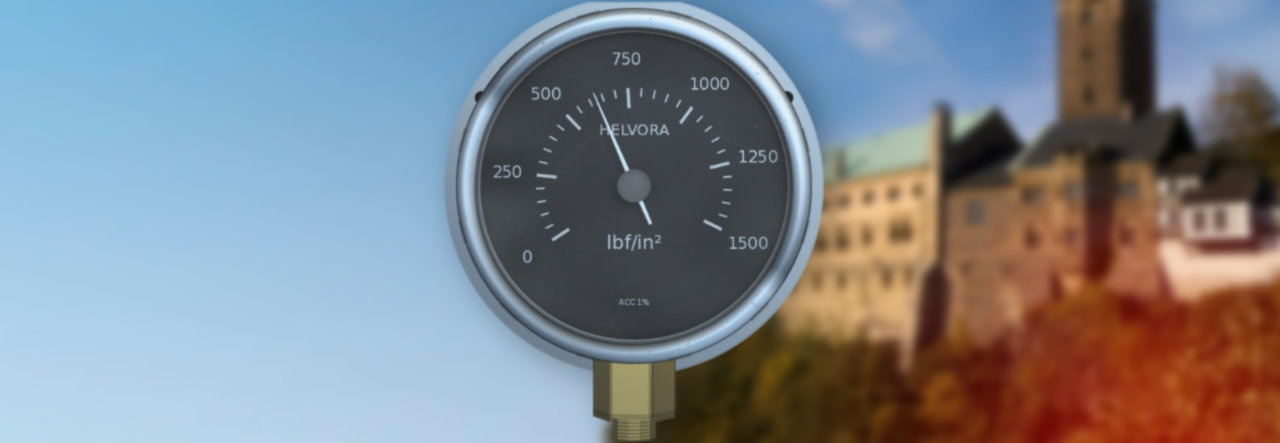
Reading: 625 psi
